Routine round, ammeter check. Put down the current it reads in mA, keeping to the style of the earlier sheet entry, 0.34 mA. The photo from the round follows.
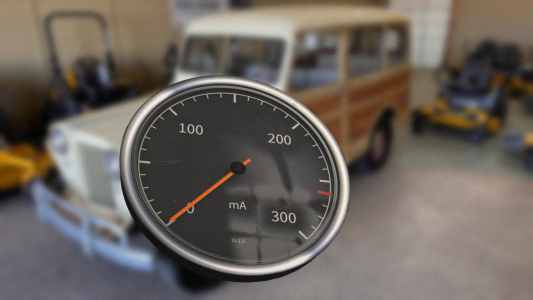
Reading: 0 mA
